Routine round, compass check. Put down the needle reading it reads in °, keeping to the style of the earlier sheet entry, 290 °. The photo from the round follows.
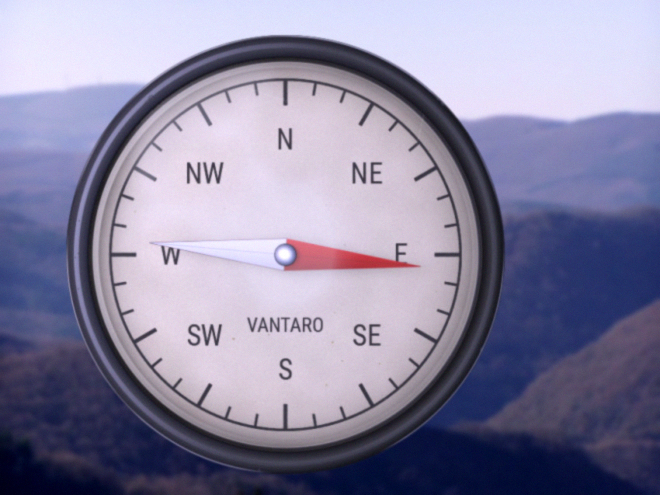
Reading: 95 °
